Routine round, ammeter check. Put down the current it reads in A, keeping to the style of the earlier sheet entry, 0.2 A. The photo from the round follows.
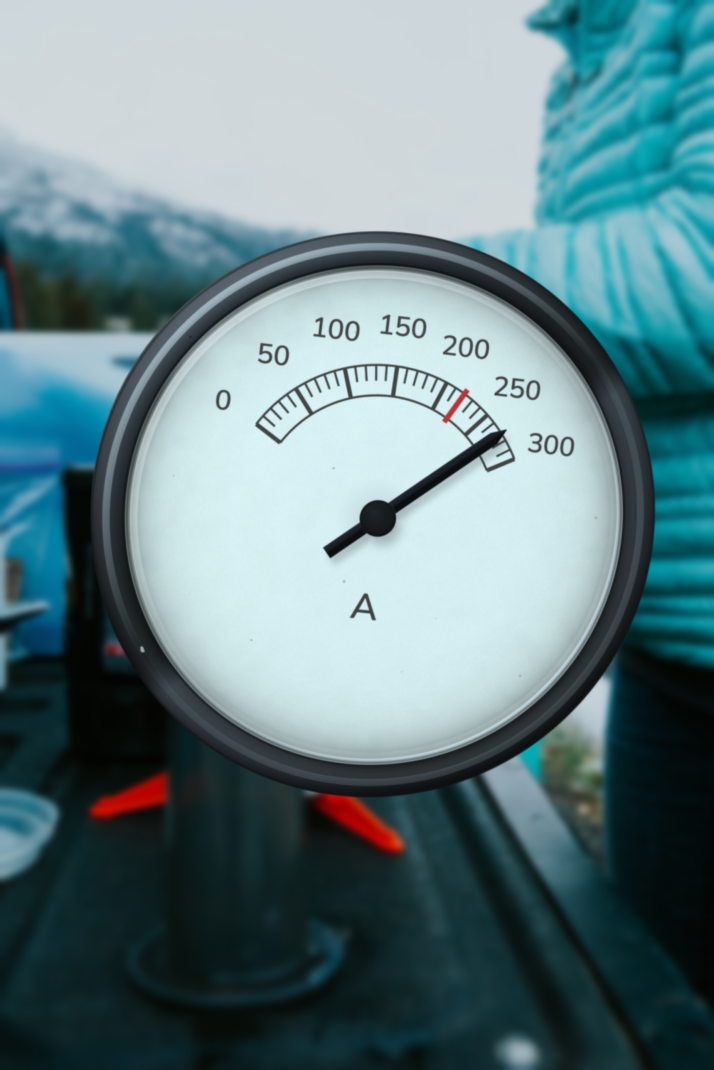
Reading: 270 A
